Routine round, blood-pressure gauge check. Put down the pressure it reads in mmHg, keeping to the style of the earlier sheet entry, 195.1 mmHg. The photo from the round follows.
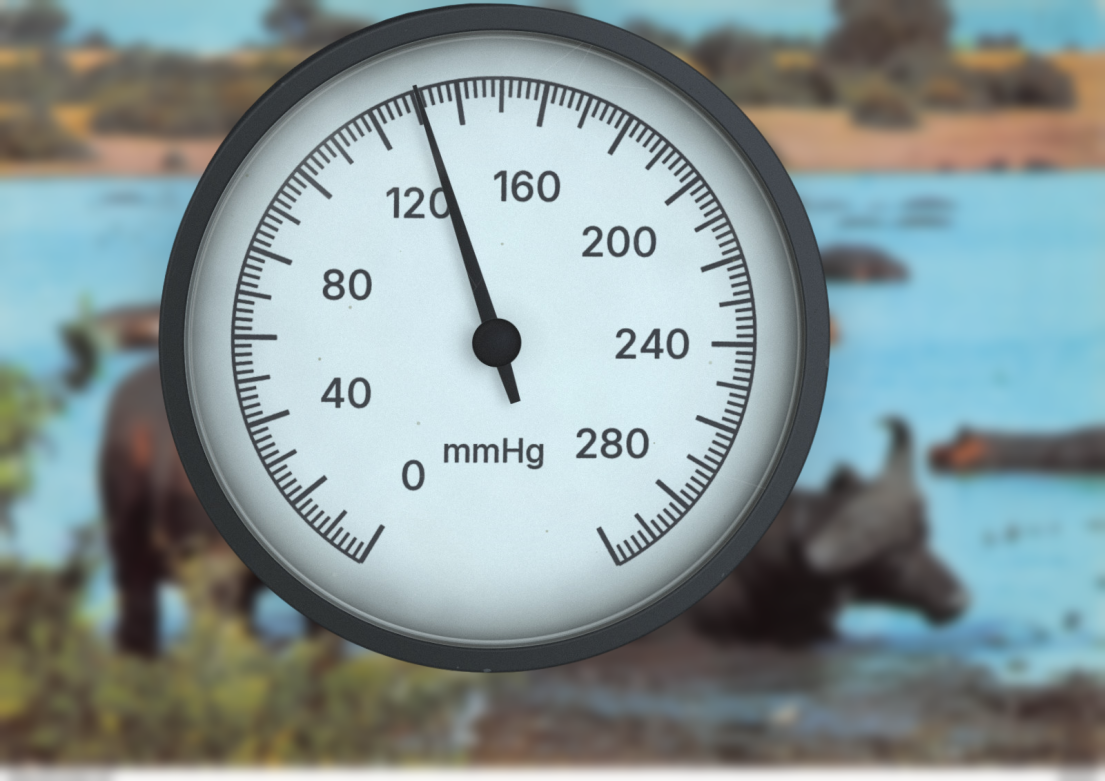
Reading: 131 mmHg
